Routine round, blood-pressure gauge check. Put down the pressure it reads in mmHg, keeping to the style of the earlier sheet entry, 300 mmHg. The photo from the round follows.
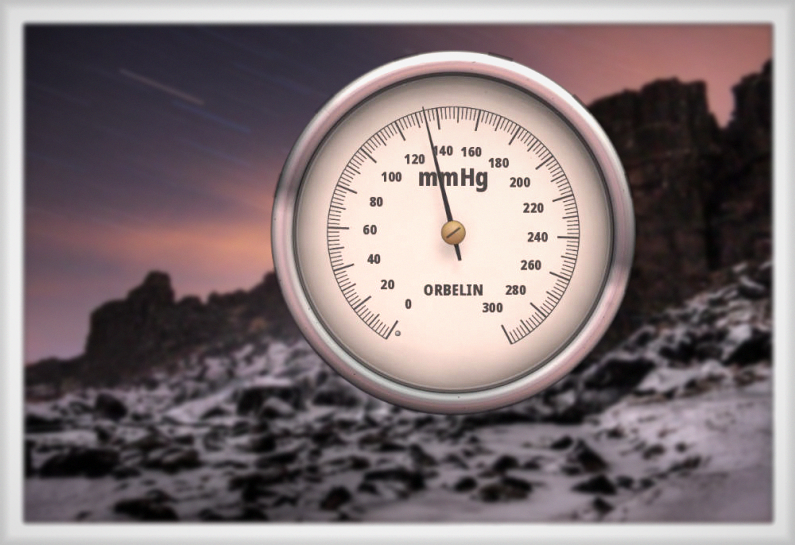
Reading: 134 mmHg
